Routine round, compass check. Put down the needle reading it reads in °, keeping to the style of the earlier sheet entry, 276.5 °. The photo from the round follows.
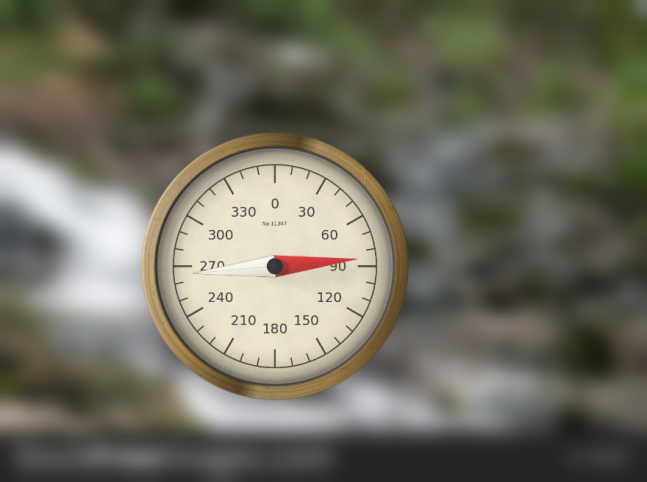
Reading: 85 °
